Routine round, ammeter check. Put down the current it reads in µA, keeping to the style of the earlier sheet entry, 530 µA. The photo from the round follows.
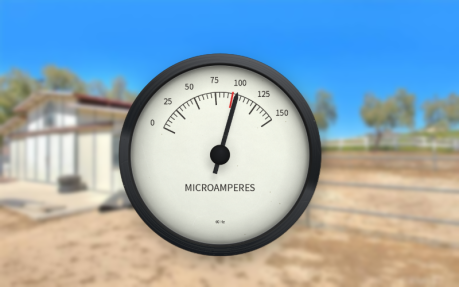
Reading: 100 µA
